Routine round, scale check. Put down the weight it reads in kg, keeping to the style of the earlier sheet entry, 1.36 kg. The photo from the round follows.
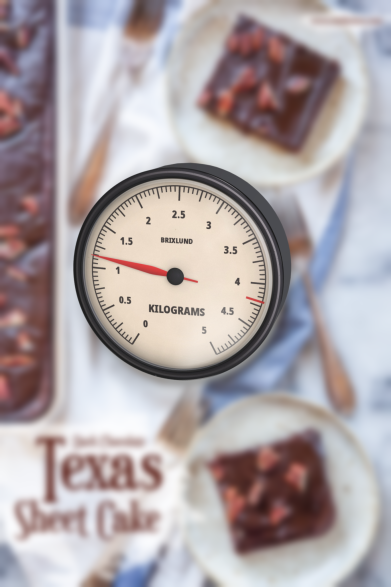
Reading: 1.15 kg
